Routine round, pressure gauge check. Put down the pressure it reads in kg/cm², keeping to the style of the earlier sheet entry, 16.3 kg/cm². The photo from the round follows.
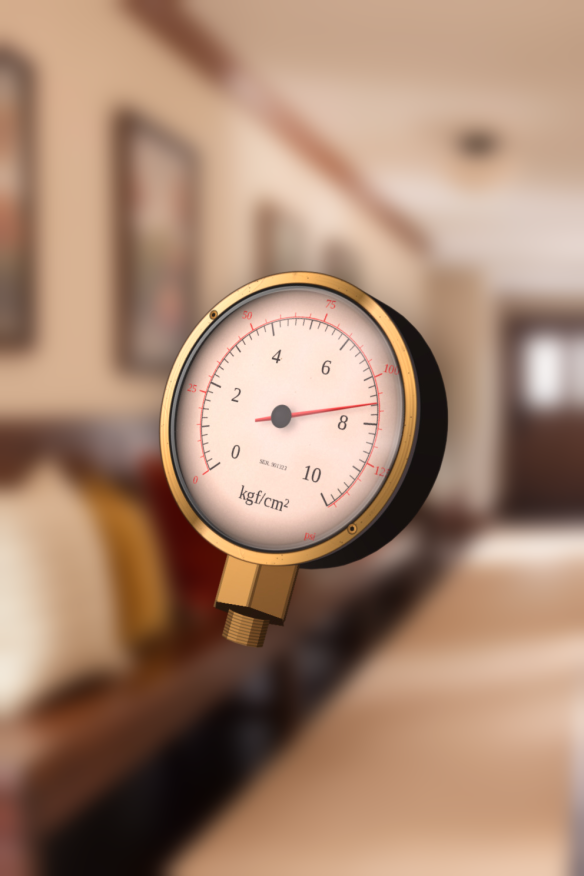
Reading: 7.6 kg/cm²
